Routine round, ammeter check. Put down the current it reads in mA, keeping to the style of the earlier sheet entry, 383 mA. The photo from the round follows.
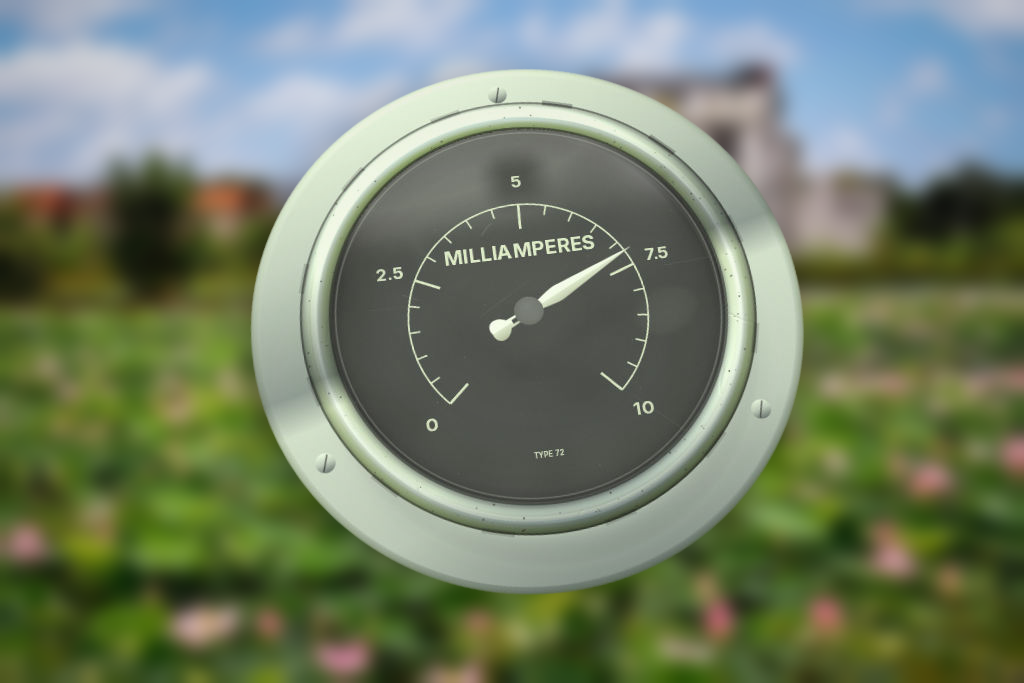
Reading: 7.25 mA
